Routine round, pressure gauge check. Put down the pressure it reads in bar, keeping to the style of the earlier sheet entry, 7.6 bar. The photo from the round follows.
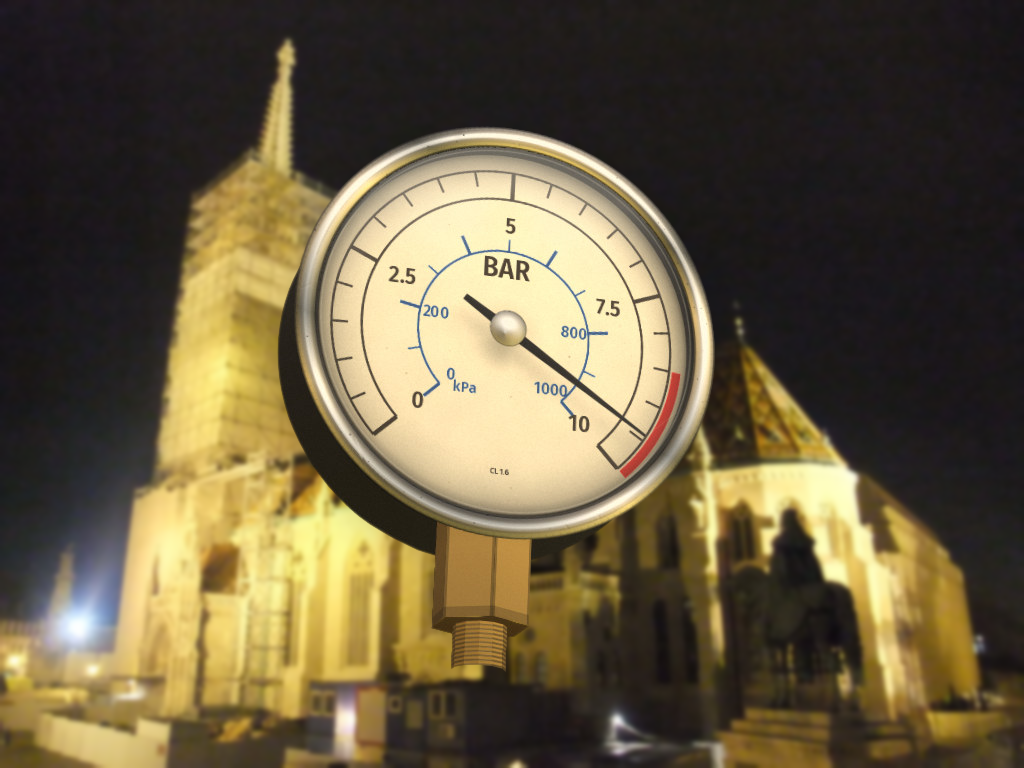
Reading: 9.5 bar
